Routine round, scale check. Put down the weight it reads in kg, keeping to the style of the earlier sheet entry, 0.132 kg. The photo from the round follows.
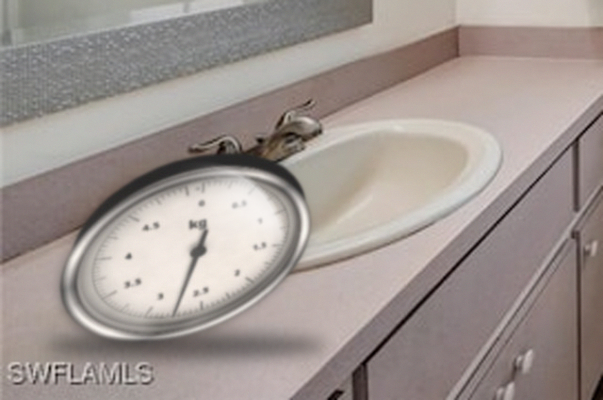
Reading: 2.75 kg
